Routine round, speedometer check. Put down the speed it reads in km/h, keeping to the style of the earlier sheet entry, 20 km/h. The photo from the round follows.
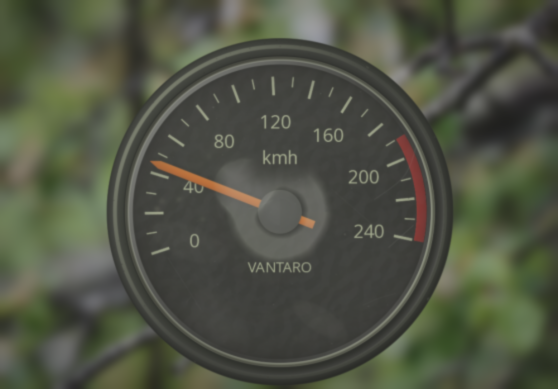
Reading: 45 km/h
